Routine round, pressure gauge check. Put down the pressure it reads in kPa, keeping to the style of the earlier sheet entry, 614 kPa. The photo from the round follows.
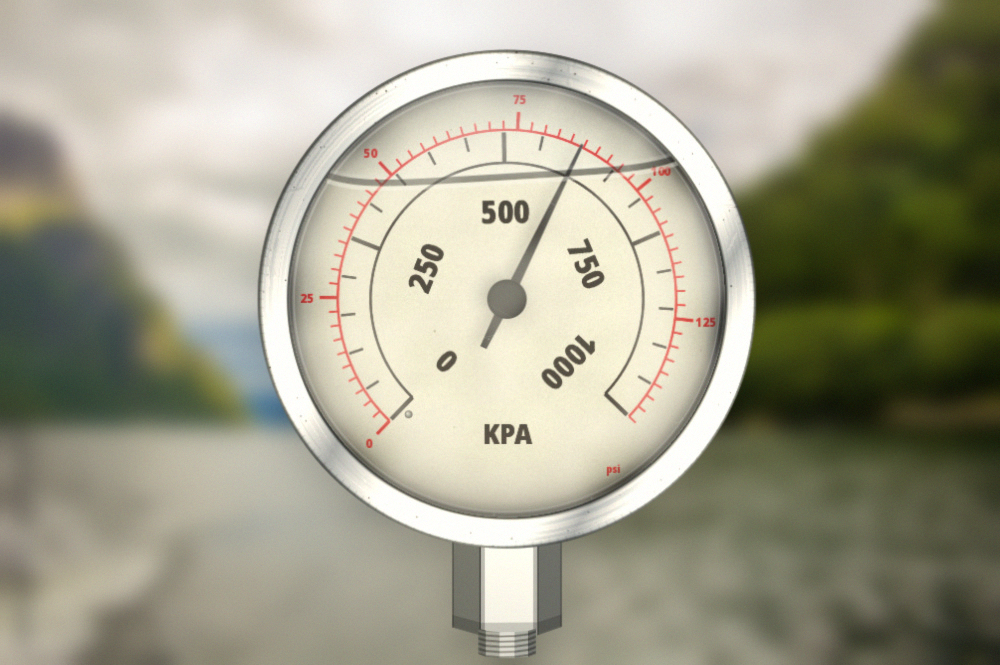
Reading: 600 kPa
